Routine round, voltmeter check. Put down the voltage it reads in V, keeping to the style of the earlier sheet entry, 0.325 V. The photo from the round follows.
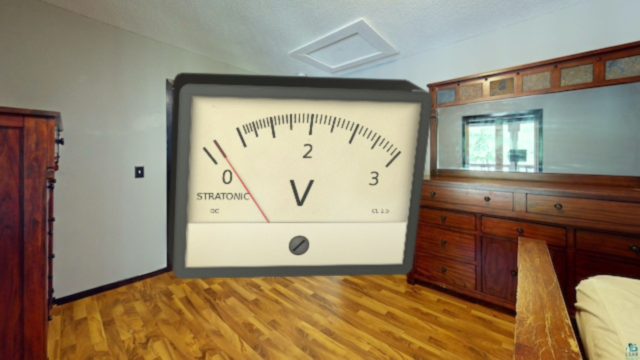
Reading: 0.5 V
